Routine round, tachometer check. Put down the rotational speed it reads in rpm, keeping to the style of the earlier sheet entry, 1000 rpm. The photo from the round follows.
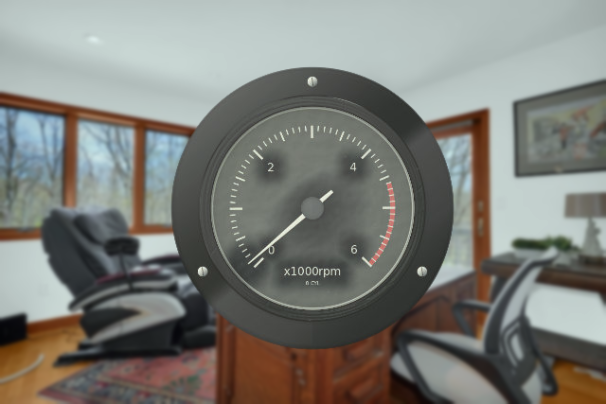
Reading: 100 rpm
